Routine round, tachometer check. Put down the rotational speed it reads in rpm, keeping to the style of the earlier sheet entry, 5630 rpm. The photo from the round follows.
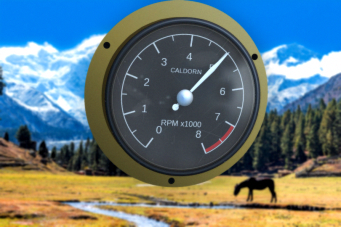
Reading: 5000 rpm
